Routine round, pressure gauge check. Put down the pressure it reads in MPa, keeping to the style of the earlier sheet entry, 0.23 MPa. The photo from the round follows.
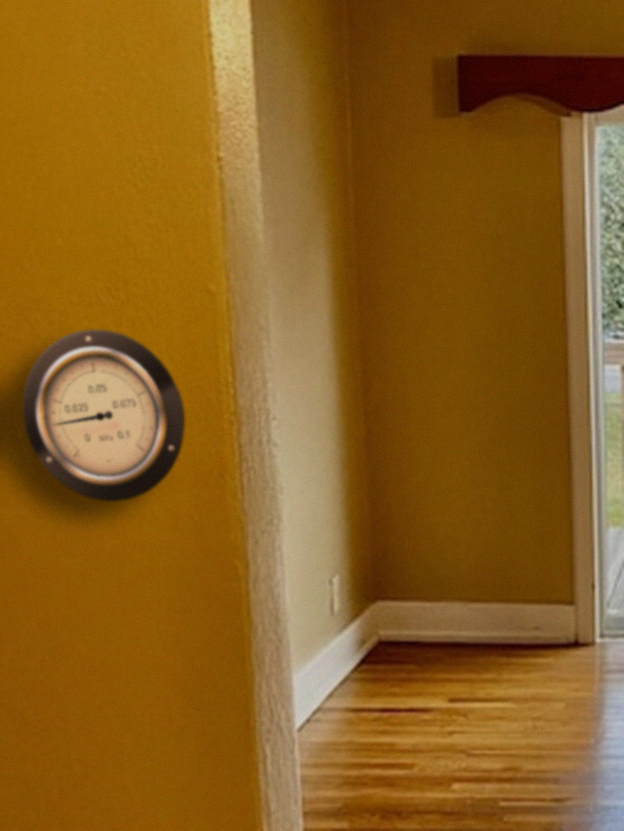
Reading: 0.015 MPa
